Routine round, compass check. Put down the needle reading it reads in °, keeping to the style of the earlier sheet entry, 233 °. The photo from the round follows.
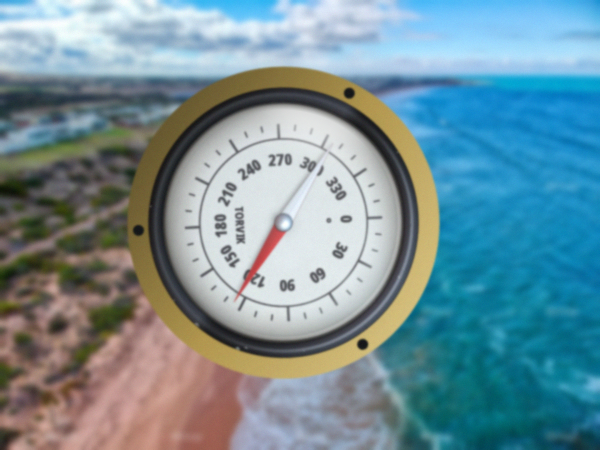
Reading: 125 °
